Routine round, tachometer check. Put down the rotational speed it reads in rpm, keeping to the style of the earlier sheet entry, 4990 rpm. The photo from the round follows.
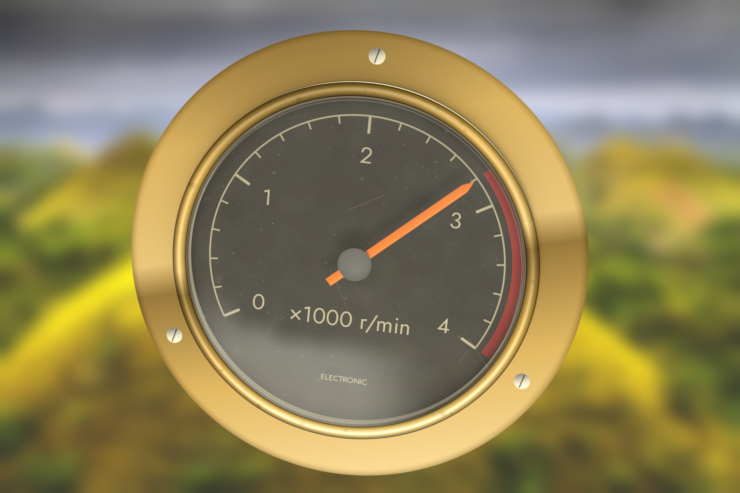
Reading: 2800 rpm
